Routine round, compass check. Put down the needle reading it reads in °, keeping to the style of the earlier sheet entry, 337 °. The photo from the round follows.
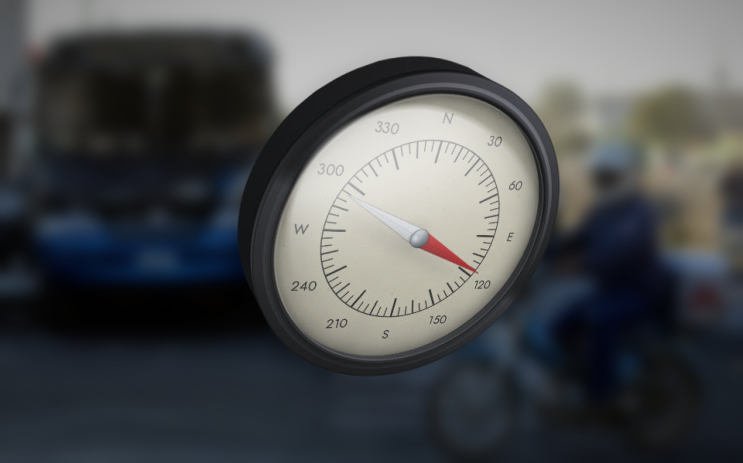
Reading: 115 °
